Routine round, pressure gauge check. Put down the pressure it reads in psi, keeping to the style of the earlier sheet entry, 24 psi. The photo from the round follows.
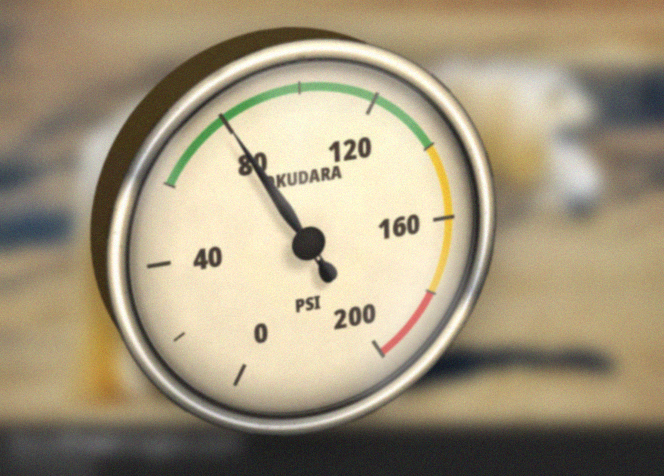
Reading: 80 psi
